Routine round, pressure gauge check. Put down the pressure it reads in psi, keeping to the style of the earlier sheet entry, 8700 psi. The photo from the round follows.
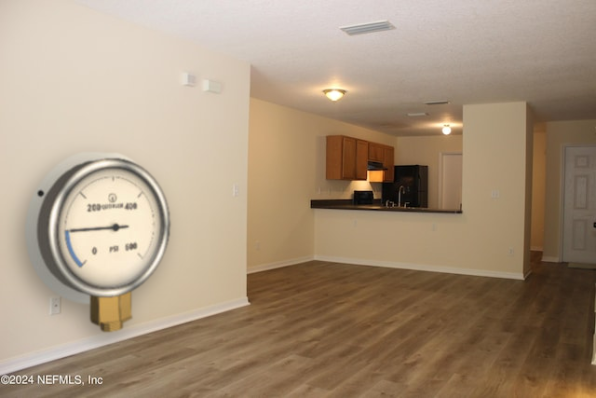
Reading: 100 psi
